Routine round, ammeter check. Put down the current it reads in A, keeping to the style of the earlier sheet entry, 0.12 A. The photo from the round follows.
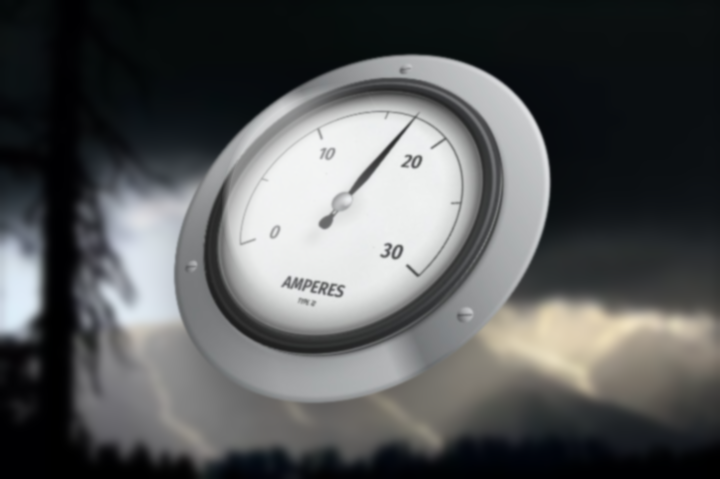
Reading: 17.5 A
